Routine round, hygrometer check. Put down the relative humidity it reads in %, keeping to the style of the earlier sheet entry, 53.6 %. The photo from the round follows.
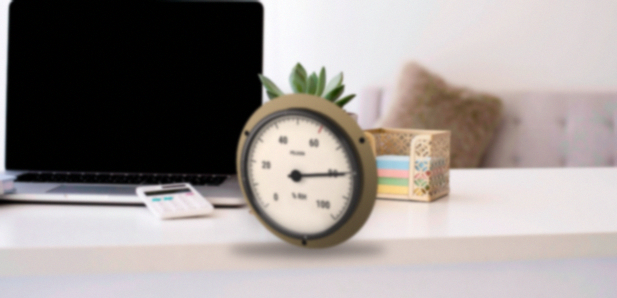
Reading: 80 %
